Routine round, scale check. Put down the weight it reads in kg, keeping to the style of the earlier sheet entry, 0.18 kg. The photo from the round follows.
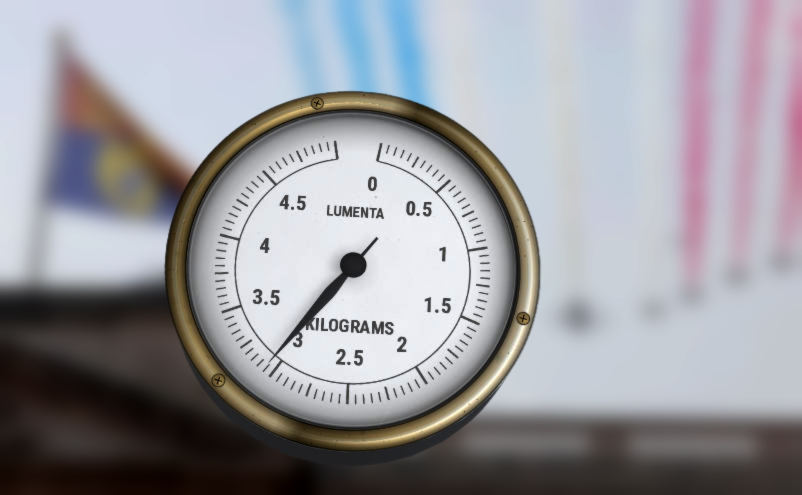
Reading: 3.05 kg
